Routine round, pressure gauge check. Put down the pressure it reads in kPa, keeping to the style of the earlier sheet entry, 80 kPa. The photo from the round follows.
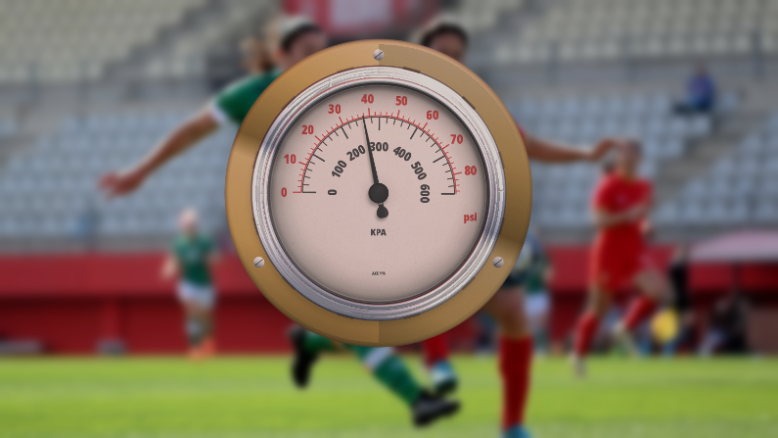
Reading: 260 kPa
